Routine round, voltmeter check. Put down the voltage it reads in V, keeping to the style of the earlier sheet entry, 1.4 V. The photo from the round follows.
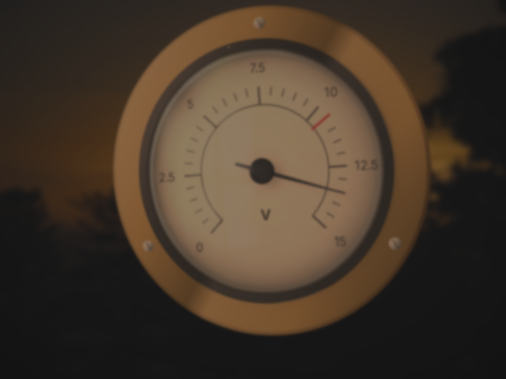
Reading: 13.5 V
